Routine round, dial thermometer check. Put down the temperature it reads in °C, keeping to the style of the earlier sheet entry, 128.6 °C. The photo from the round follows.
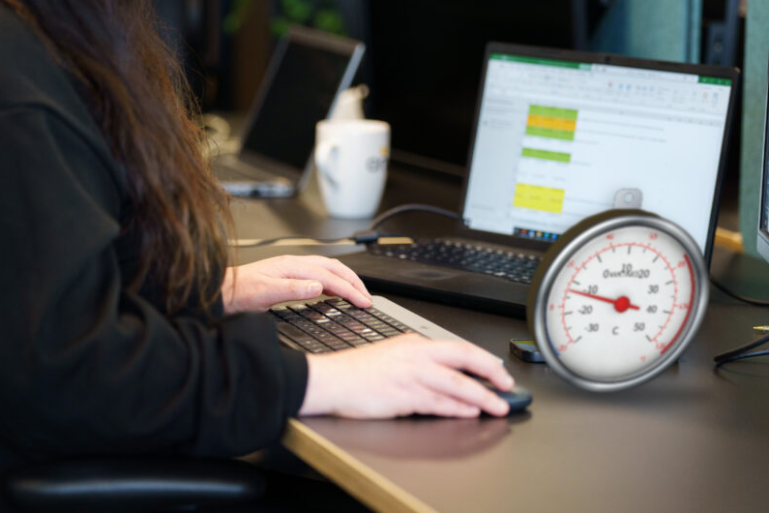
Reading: -12.5 °C
